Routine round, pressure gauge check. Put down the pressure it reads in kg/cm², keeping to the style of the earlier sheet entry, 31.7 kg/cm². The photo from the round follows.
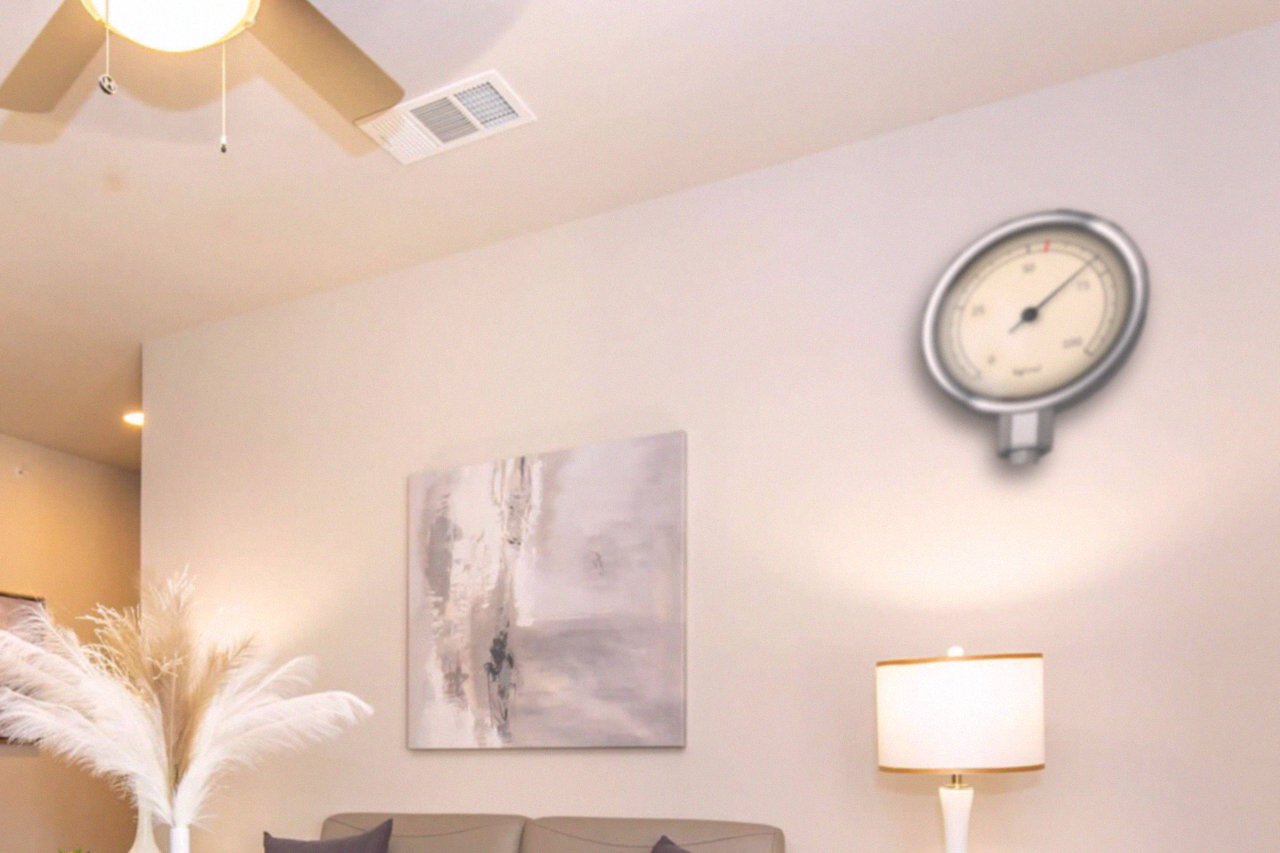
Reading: 70 kg/cm²
